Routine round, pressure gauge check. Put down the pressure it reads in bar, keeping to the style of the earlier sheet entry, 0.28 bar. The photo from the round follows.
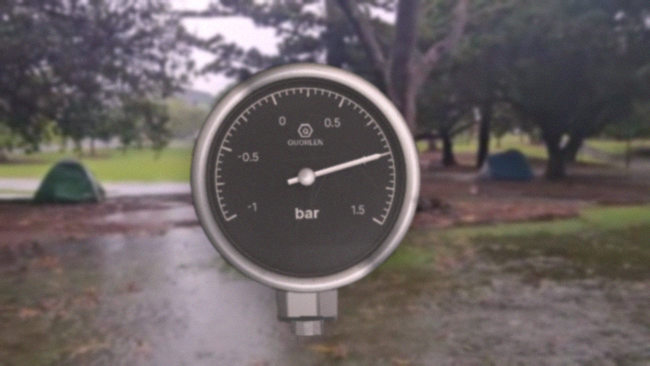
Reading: 1 bar
